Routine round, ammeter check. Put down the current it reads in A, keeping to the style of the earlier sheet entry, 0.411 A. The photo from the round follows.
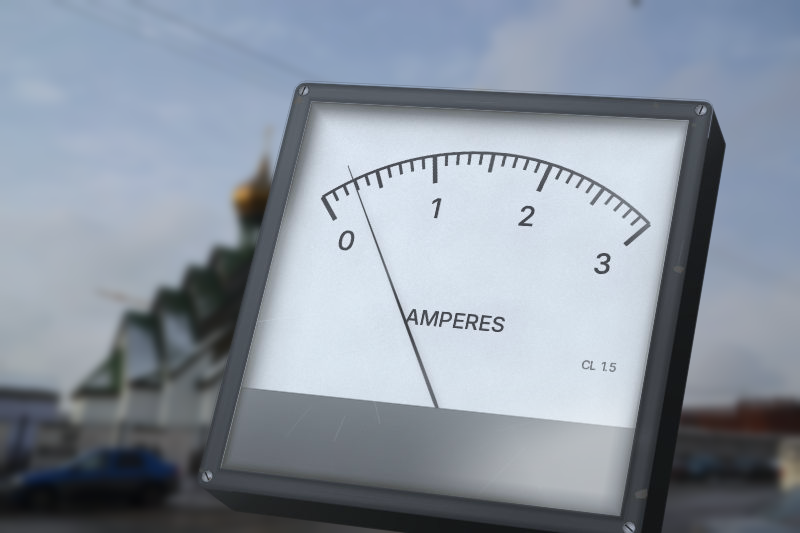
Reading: 0.3 A
